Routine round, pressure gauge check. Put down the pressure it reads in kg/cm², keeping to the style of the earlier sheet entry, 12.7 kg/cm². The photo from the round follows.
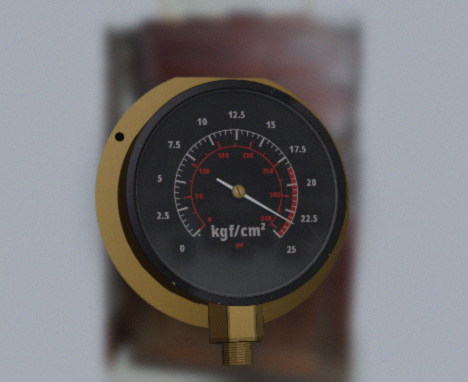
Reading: 23.5 kg/cm²
